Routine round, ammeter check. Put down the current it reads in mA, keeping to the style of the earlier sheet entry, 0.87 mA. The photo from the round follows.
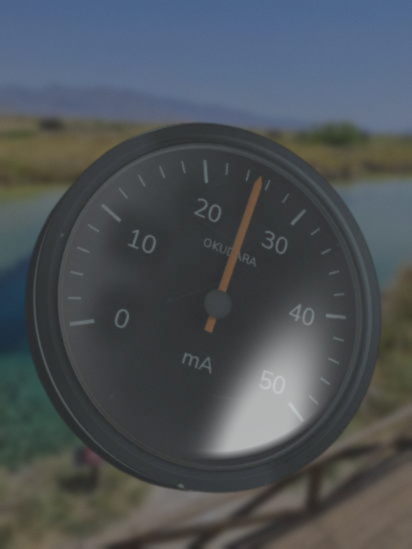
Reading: 25 mA
